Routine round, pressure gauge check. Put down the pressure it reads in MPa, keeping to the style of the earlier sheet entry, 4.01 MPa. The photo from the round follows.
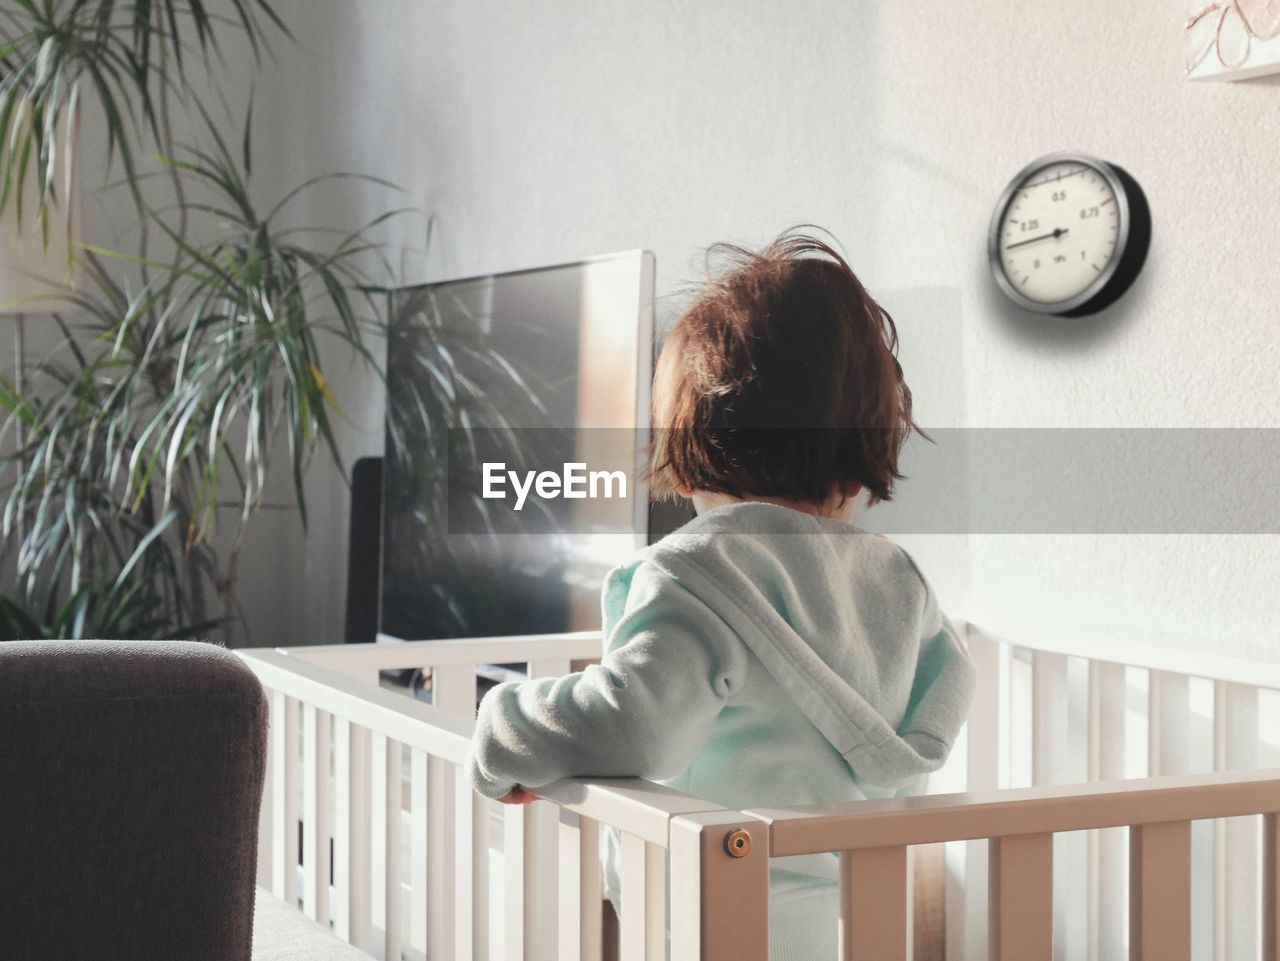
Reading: 0.15 MPa
